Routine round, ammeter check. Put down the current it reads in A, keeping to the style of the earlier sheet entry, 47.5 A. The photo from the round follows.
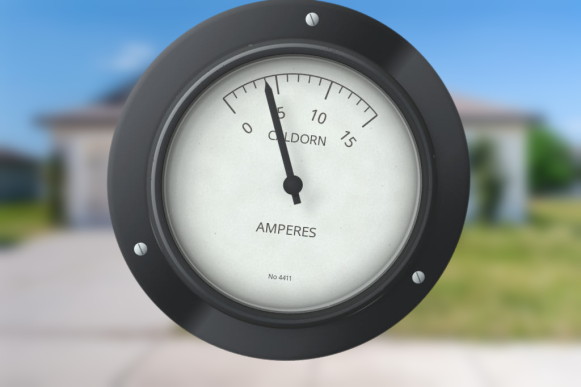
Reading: 4 A
